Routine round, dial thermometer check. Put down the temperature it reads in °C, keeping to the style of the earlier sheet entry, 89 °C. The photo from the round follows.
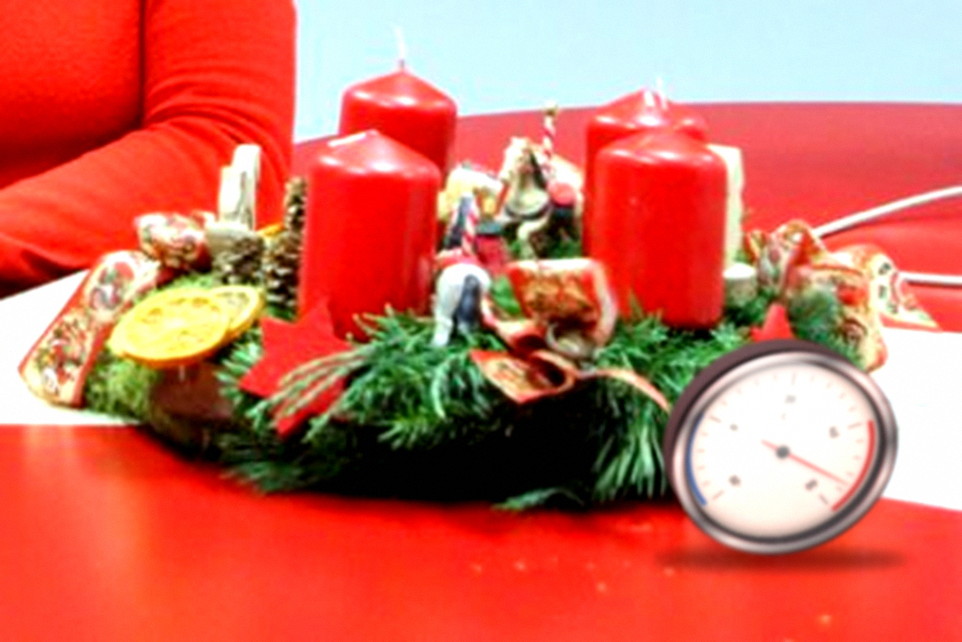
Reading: 54 °C
